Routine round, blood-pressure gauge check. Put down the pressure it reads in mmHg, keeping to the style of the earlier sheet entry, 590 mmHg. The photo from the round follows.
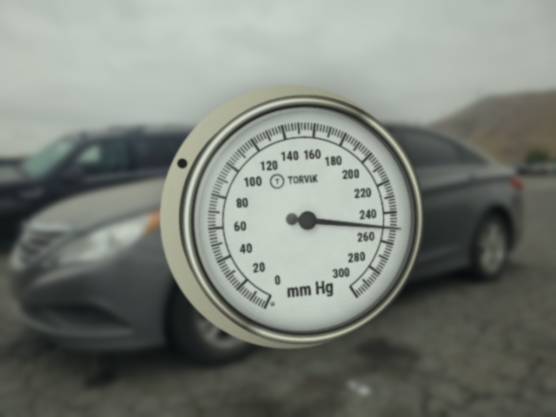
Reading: 250 mmHg
